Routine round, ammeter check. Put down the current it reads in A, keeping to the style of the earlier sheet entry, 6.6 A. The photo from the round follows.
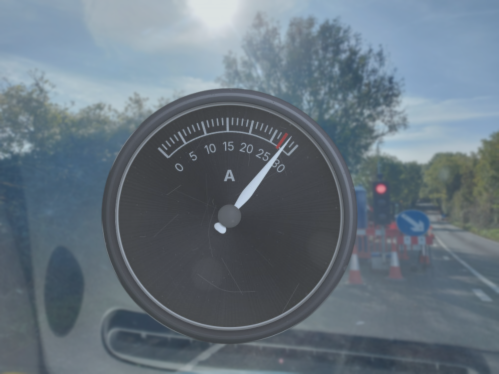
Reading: 28 A
